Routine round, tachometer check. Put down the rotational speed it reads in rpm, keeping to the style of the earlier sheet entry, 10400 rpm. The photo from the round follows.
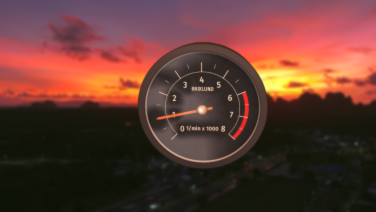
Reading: 1000 rpm
